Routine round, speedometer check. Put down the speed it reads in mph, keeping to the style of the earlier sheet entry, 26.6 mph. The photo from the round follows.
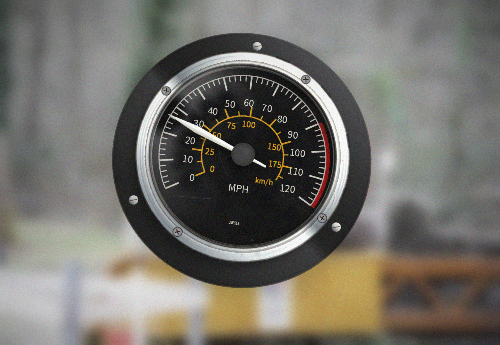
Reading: 26 mph
